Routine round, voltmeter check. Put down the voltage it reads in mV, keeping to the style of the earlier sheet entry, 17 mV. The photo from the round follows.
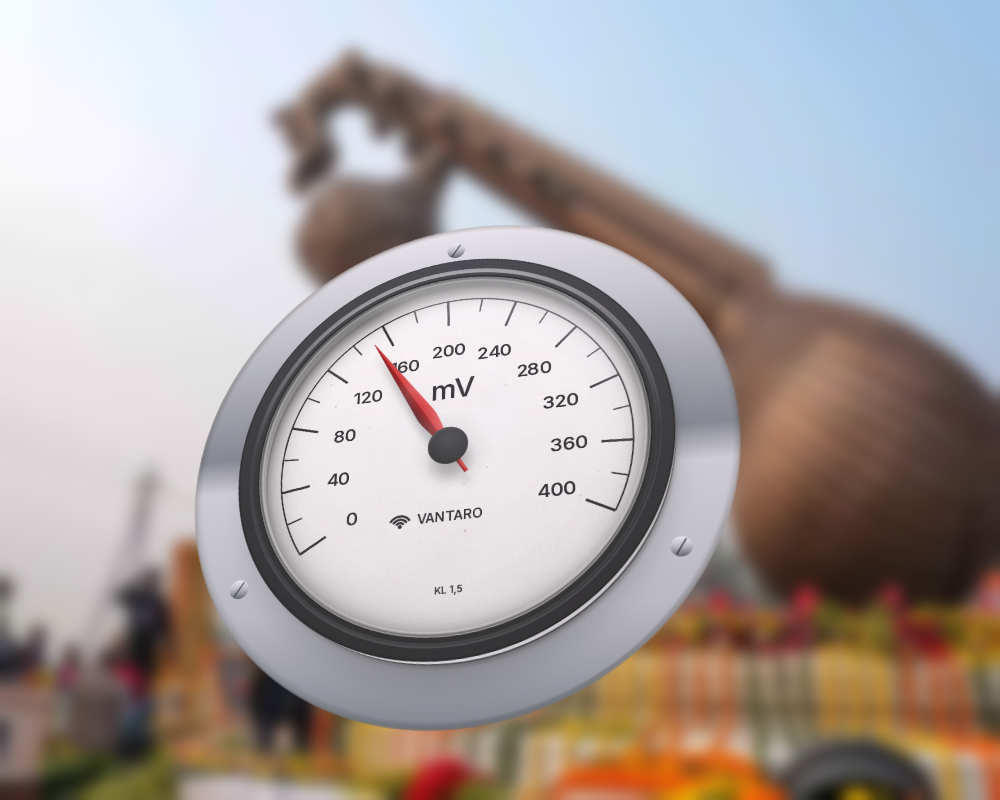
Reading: 150 mV
